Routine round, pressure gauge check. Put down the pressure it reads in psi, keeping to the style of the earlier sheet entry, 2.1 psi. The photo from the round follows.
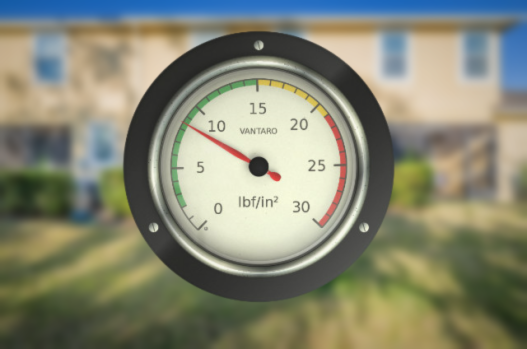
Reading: 8.5 psi
